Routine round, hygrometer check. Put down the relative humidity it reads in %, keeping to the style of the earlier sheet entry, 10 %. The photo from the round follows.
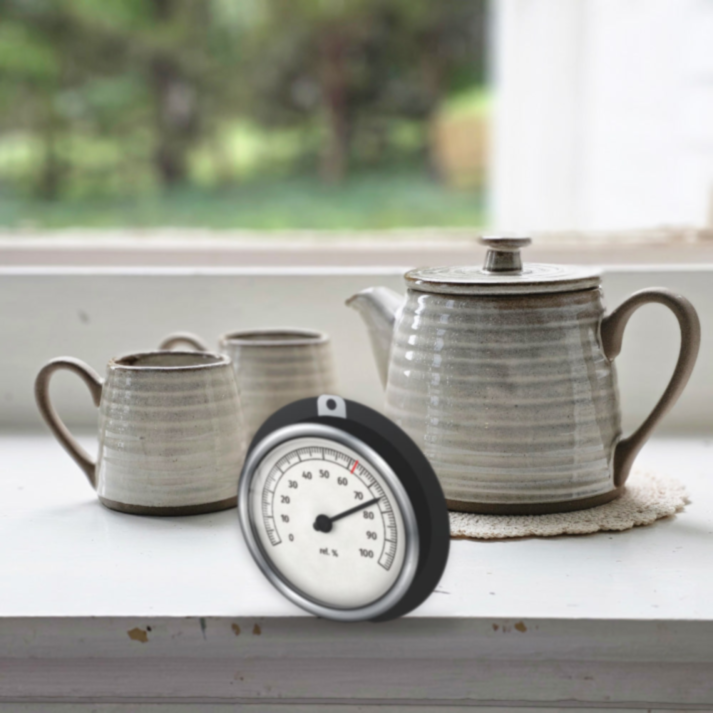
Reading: 75 %
